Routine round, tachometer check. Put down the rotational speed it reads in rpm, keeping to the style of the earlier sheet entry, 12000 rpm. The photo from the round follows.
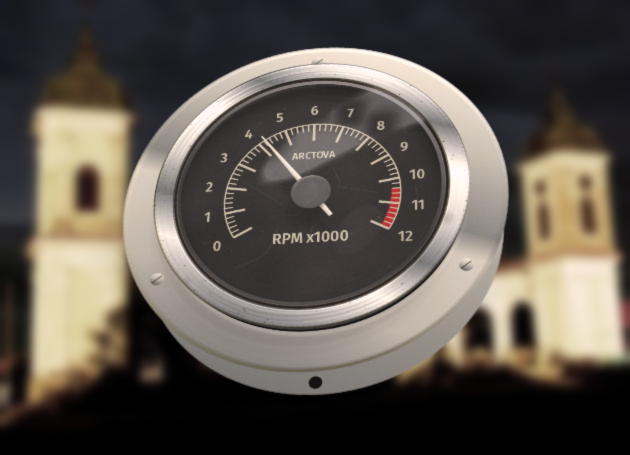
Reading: 4200 rpm
